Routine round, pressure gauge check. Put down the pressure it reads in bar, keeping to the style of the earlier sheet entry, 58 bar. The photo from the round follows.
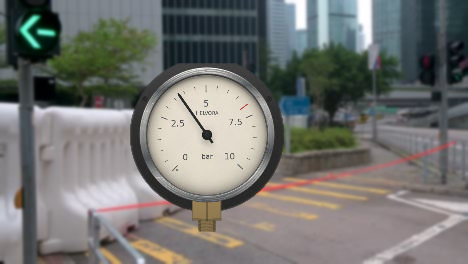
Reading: 3.75 bar
